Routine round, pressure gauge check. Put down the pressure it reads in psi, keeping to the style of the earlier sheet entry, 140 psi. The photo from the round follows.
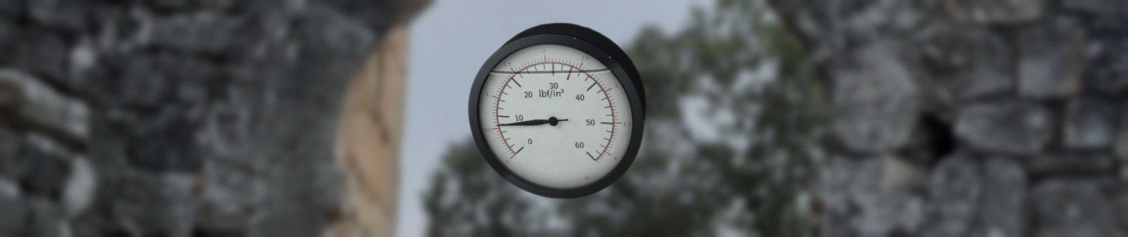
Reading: 8 psi
